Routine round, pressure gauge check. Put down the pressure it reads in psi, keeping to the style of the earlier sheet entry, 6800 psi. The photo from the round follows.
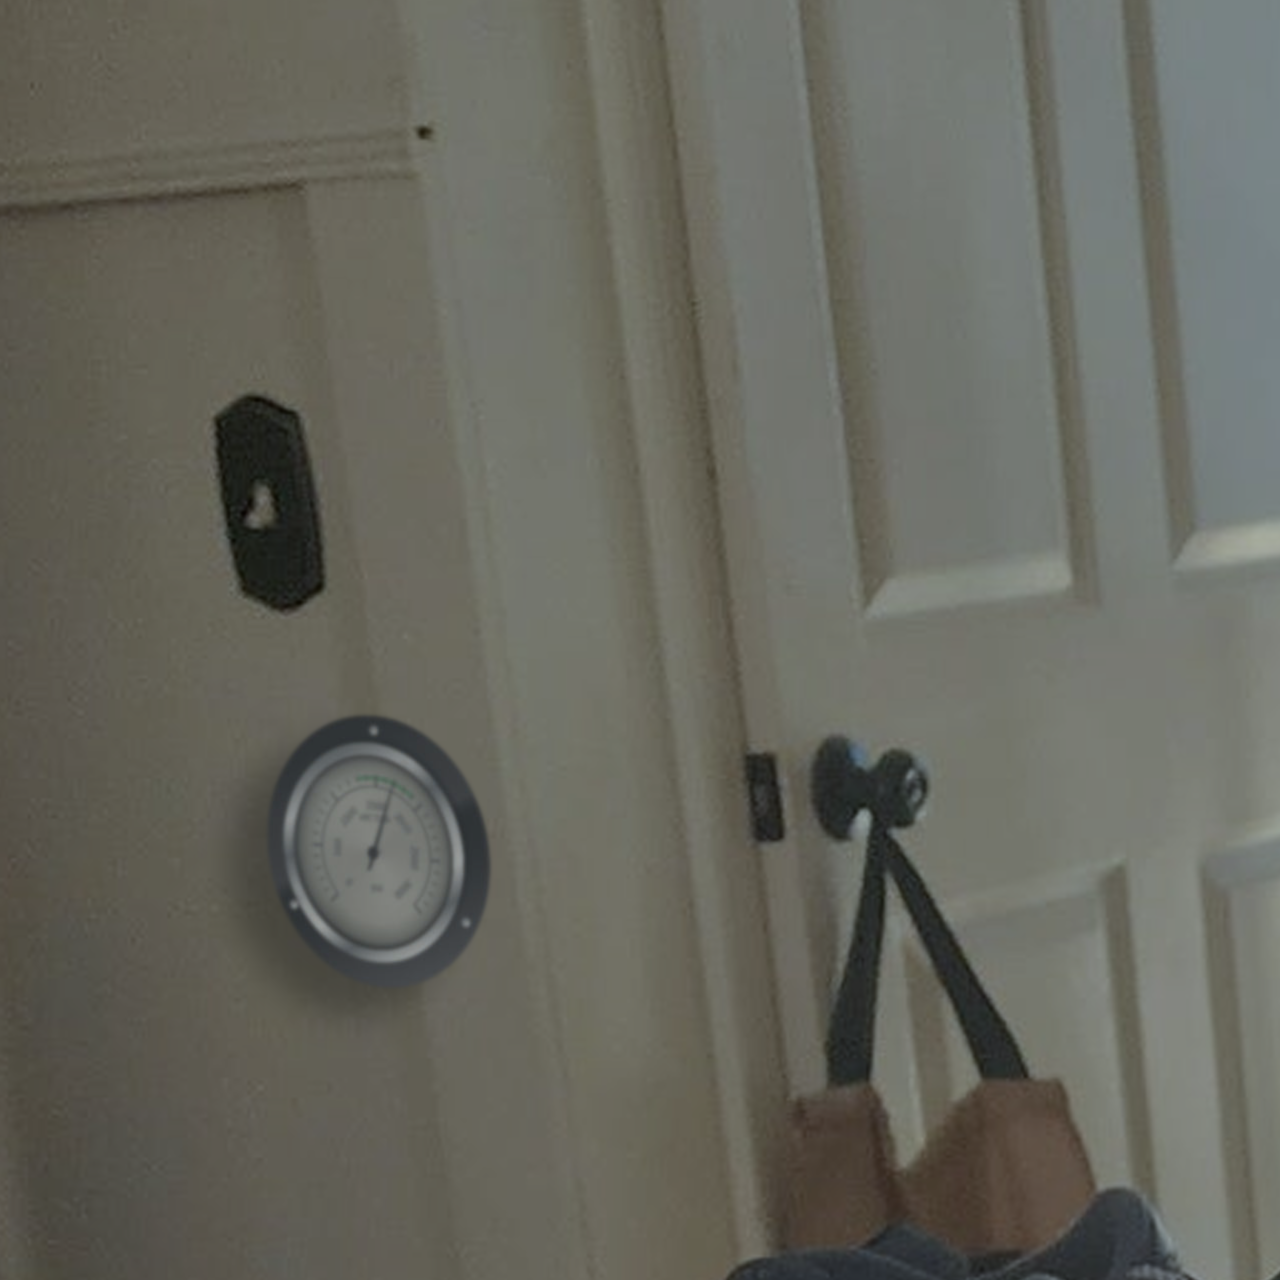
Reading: 1700 psi
